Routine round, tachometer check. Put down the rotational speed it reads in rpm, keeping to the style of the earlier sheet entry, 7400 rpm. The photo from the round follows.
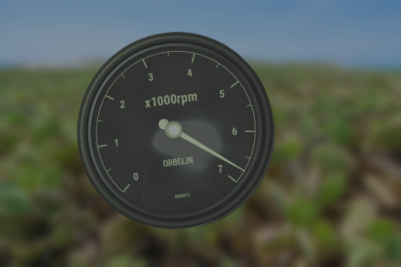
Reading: 6750 rpm
